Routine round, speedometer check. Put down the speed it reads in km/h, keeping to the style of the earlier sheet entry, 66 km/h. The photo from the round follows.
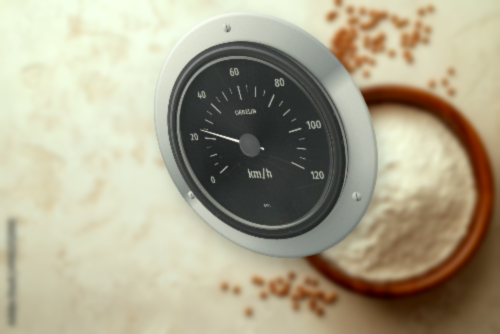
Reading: 25 km/h
